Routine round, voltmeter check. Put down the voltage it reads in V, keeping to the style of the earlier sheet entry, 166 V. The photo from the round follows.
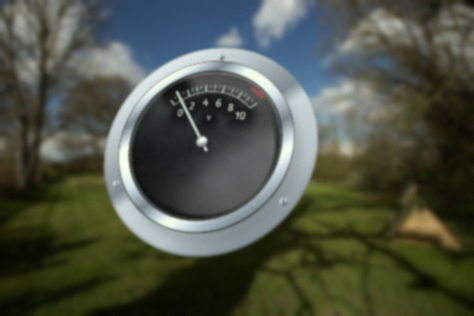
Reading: 1 V
